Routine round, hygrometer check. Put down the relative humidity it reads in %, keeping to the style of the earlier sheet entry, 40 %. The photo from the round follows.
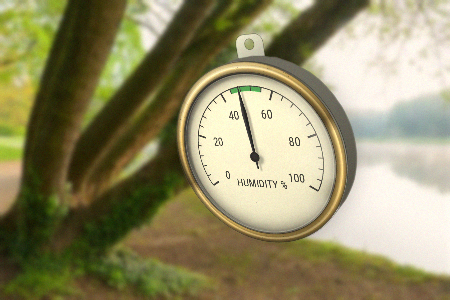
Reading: 48 %
